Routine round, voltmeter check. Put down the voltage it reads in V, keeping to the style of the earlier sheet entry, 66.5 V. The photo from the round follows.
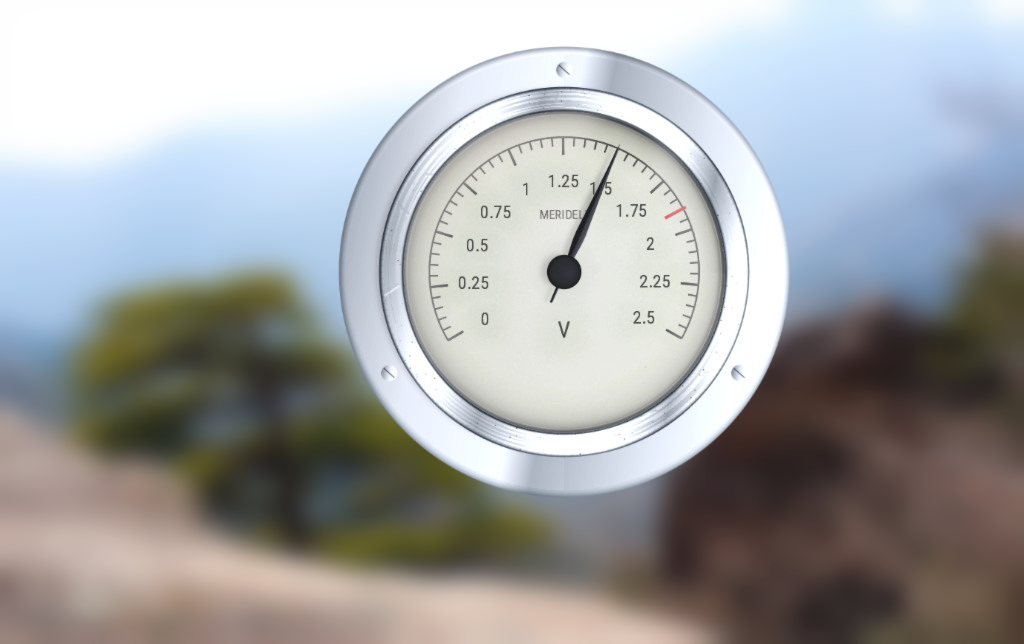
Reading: 1.5 V
